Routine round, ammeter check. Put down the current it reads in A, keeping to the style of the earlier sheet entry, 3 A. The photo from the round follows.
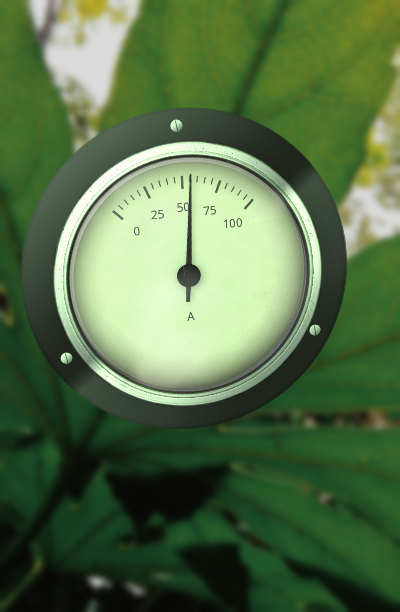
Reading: 55 A
